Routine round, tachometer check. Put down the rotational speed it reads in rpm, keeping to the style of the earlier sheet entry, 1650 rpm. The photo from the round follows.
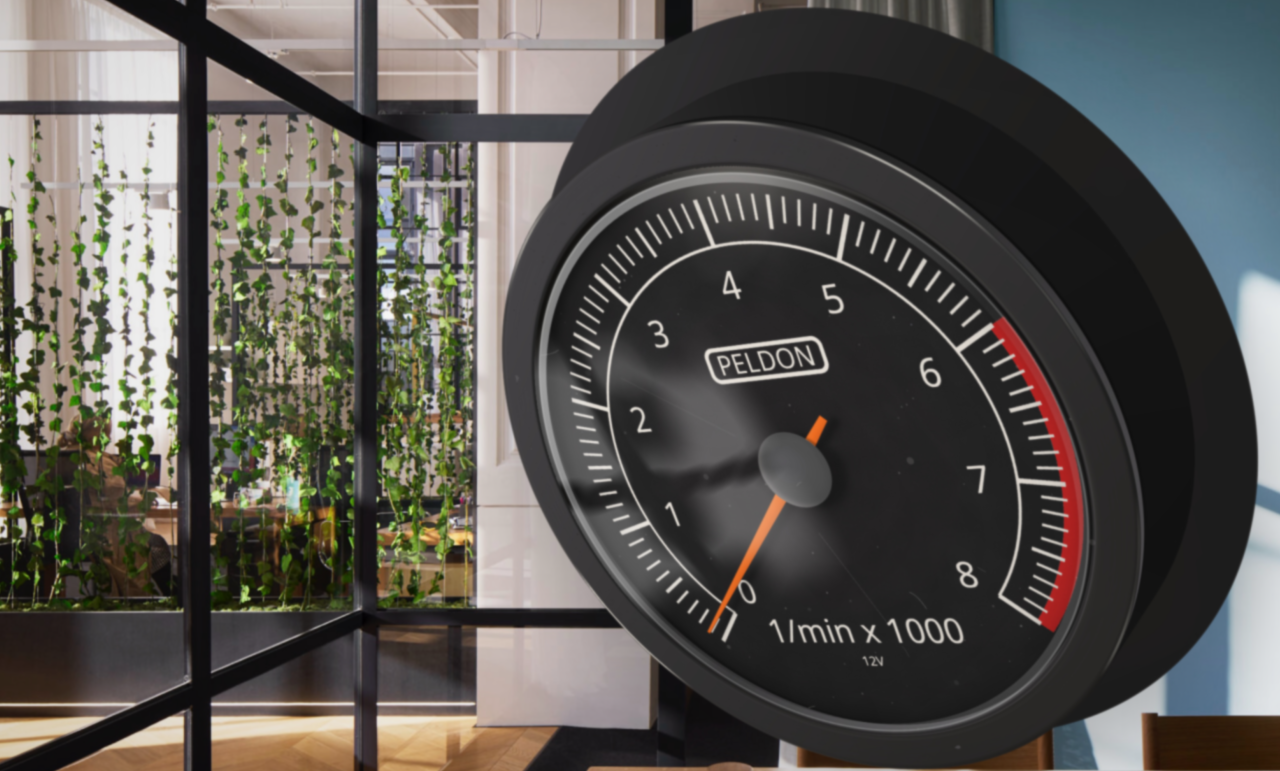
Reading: 100 rpm
